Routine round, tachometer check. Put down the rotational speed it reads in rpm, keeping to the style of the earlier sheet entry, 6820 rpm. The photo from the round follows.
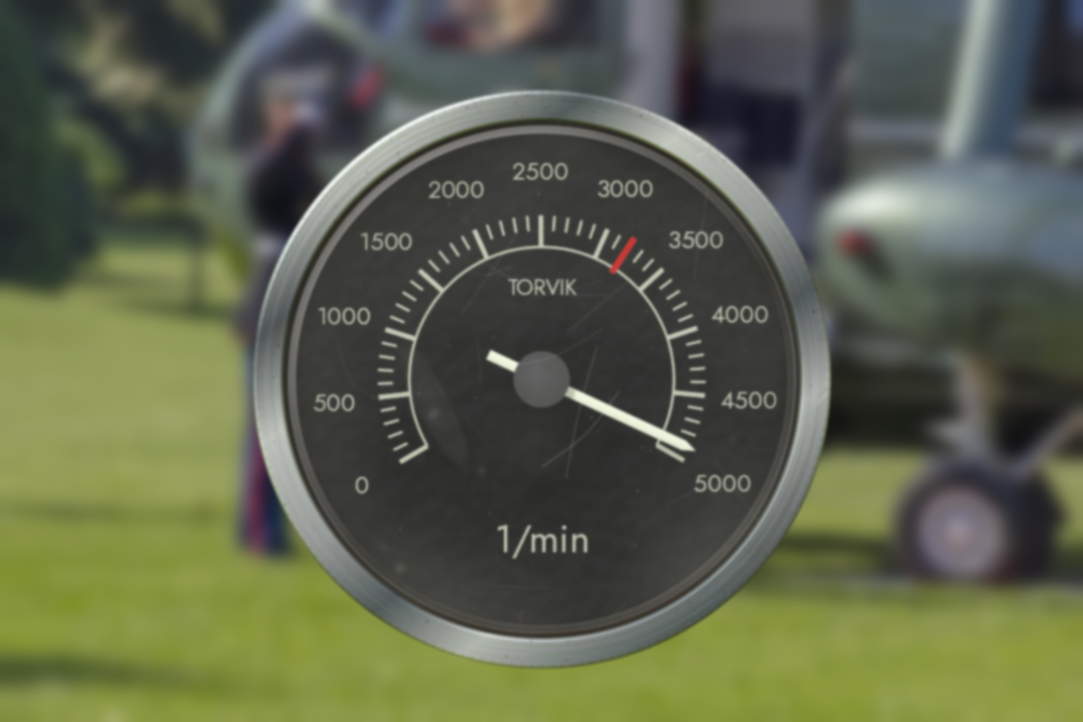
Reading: 4900 rpm
